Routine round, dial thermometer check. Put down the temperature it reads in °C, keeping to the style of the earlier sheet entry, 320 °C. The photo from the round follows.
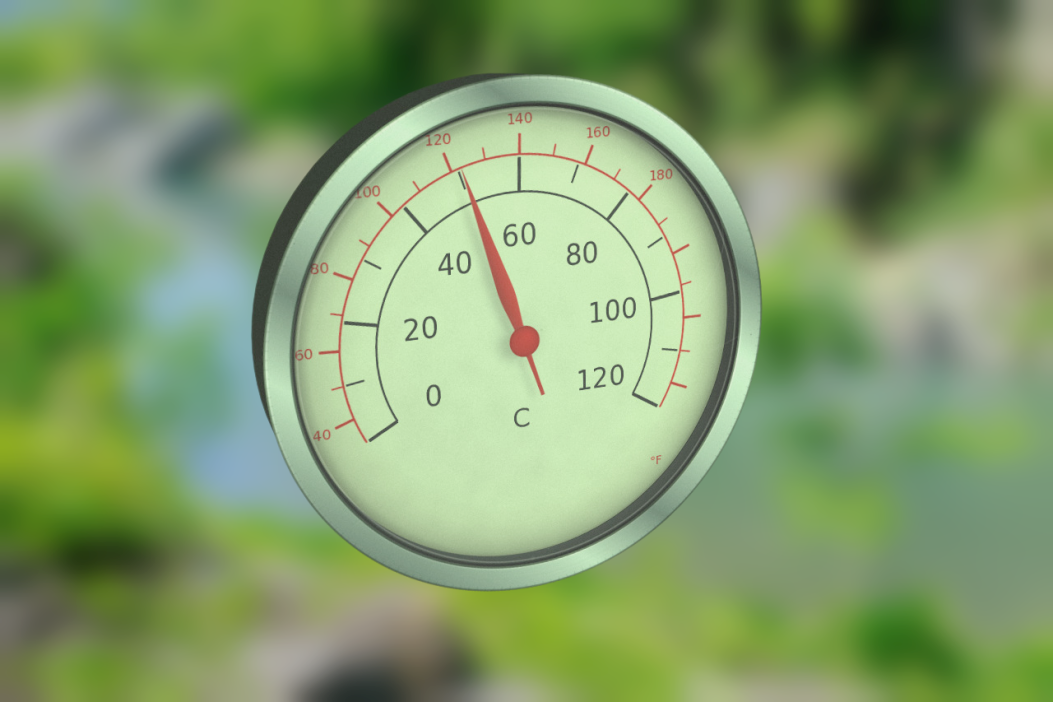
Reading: 50 °C
